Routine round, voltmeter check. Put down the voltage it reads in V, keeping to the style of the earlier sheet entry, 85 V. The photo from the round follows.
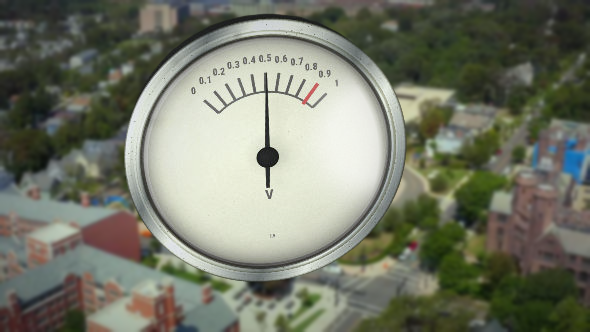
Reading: 0.5 V
